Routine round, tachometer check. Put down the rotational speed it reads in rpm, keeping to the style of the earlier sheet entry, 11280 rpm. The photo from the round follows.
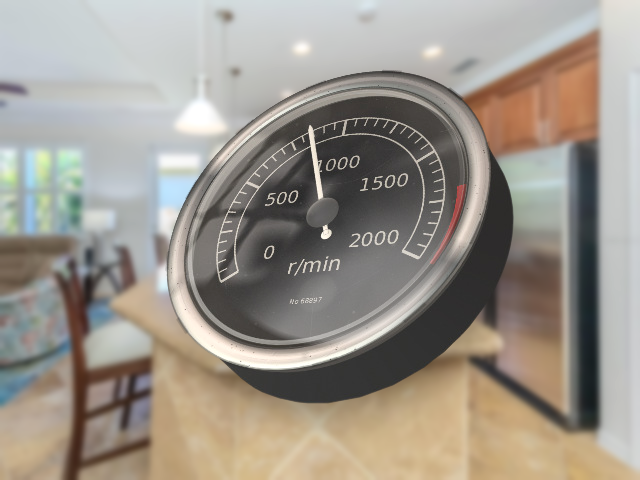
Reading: 850 rpm
